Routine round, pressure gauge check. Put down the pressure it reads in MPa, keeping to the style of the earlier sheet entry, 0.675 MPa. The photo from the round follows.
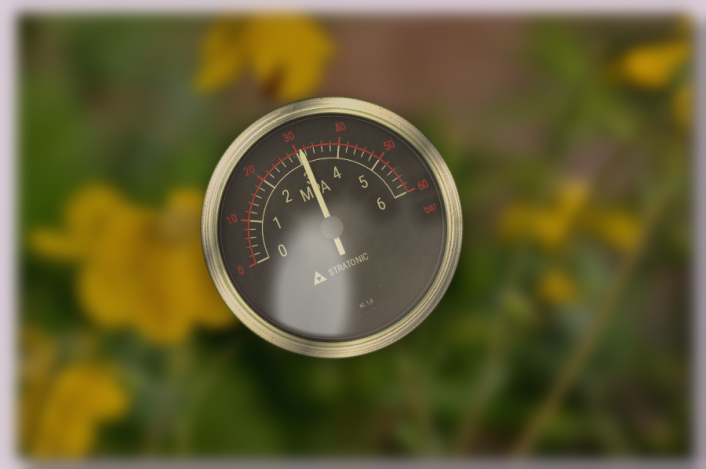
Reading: 3.1 MPa
